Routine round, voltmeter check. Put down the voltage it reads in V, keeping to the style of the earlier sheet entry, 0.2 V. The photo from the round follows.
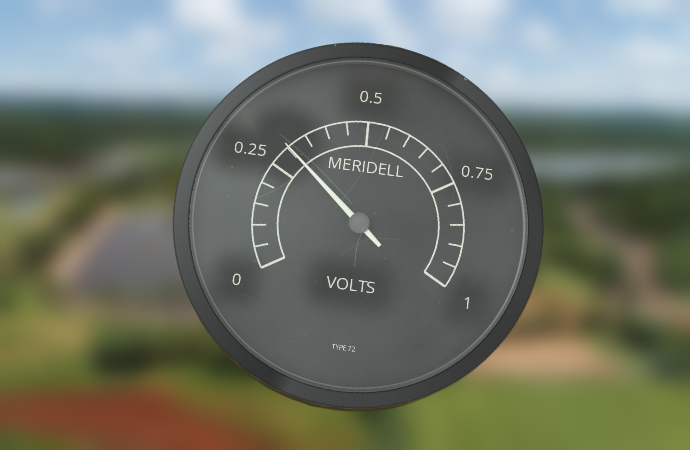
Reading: 0.3 V
